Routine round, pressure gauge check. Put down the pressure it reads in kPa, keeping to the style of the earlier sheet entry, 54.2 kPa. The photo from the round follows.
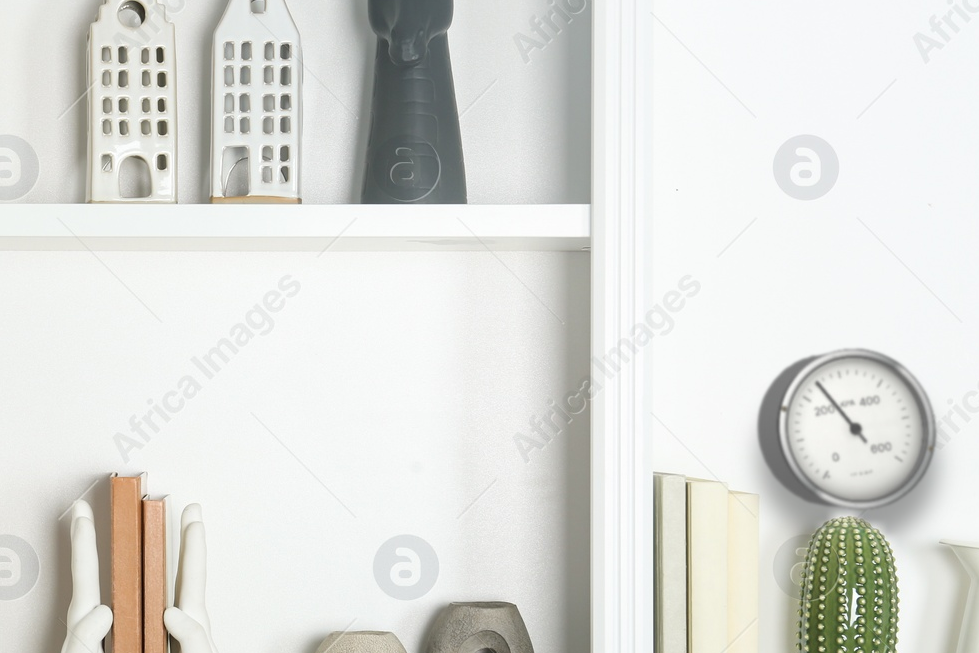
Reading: 240 kPa
